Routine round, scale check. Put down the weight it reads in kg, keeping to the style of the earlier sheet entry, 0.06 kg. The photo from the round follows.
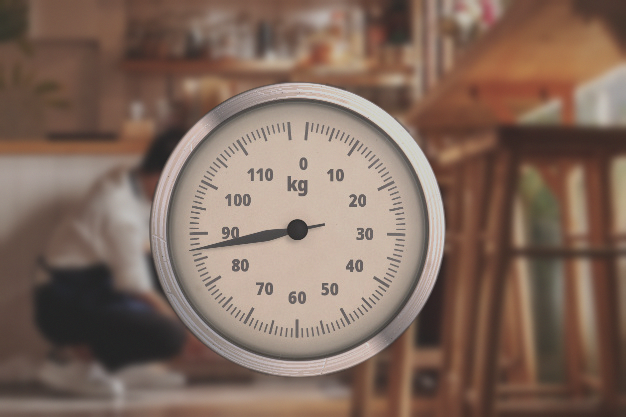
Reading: 87 kg
